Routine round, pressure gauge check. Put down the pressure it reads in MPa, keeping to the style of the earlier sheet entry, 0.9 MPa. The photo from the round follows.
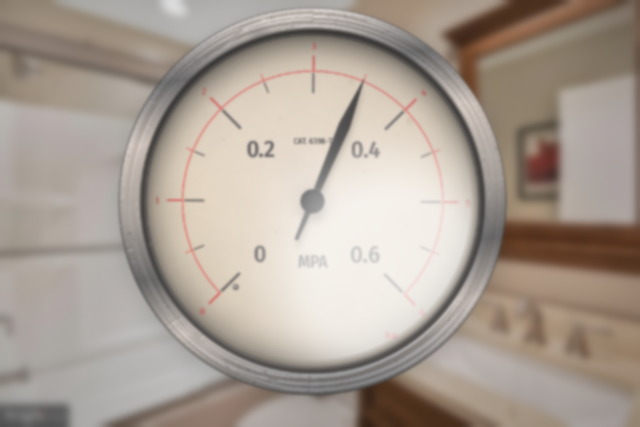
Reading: 0.35 MPa
